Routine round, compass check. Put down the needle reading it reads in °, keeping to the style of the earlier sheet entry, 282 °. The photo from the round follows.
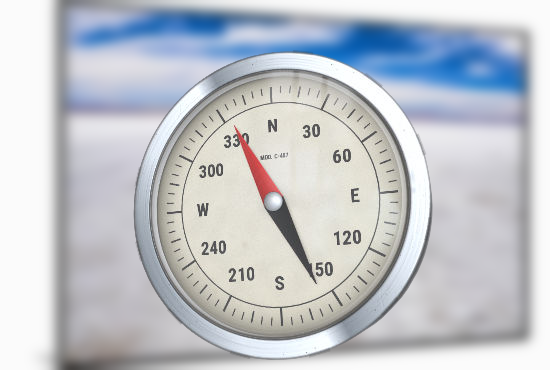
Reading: 335 °
